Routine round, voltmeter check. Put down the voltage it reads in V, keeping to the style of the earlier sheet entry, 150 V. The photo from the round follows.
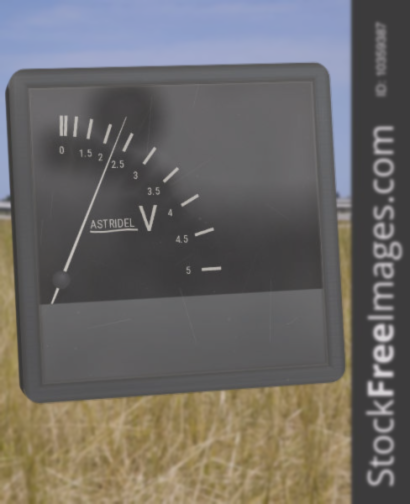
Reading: 2.25 V
